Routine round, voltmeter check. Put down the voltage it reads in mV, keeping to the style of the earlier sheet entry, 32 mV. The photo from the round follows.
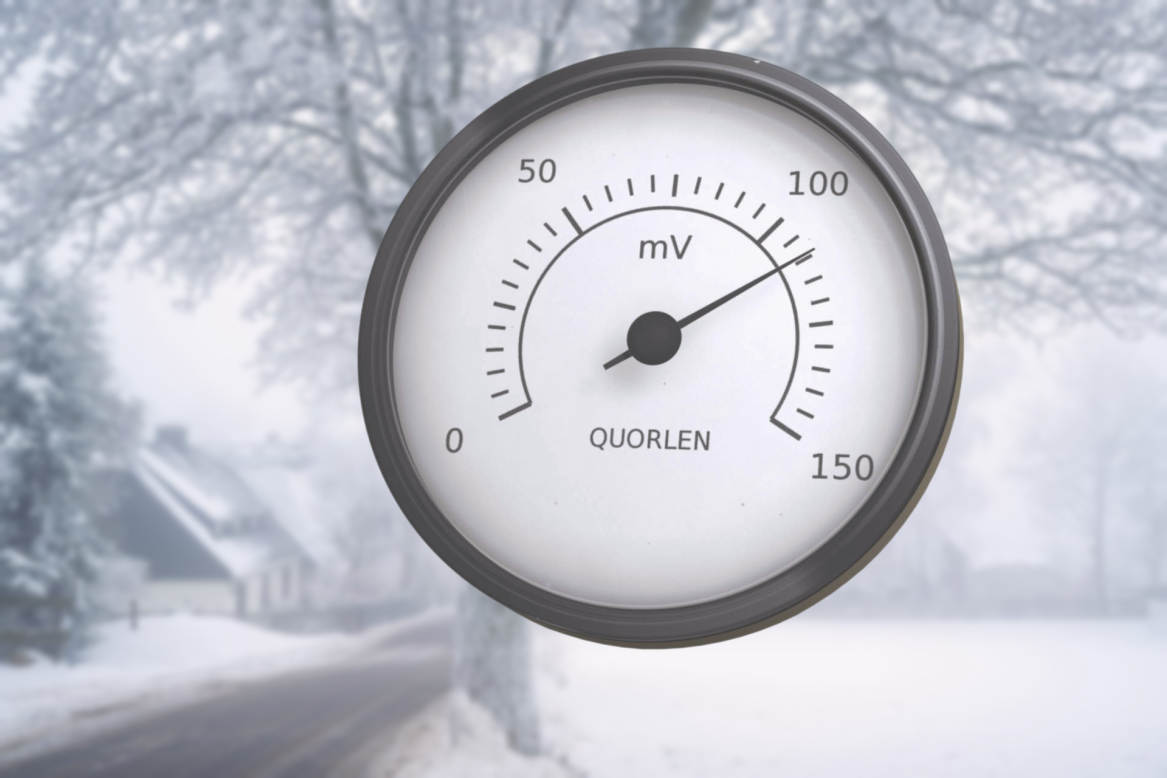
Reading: 110 mV
